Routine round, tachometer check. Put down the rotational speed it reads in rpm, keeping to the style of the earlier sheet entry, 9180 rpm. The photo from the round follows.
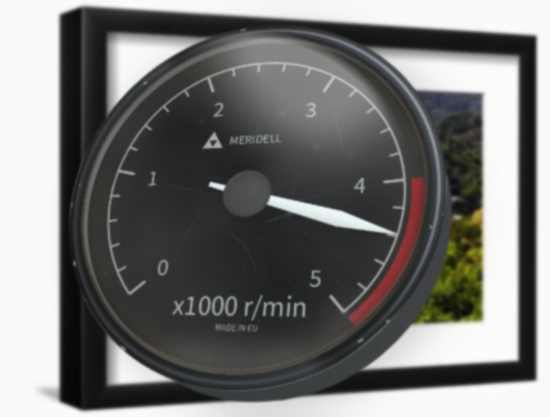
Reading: 4400 rpm
